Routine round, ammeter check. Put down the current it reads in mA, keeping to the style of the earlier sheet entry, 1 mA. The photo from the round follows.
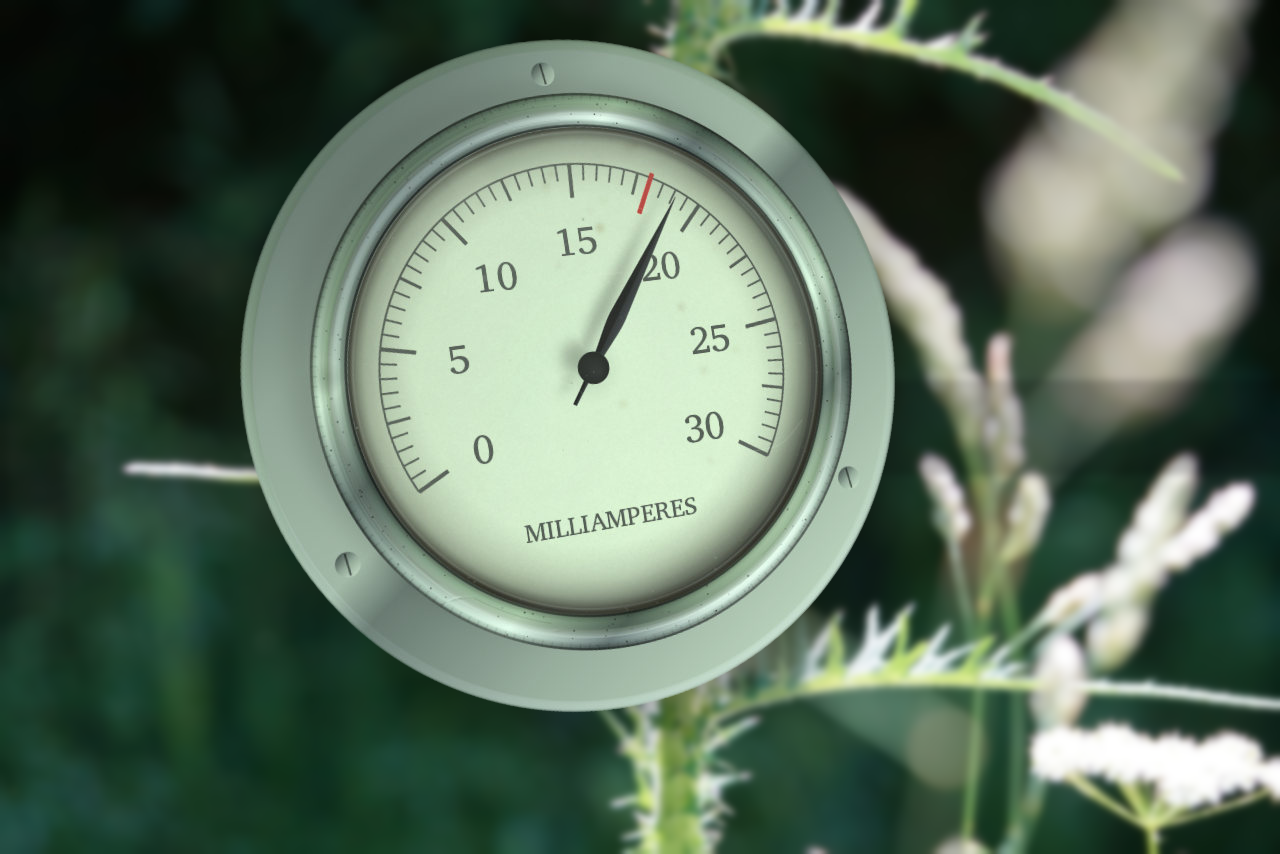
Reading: 19 mA
